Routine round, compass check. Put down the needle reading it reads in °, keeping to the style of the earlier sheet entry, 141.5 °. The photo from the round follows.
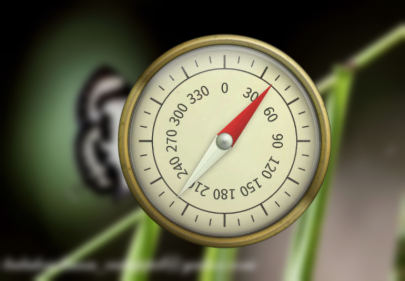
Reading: 40 °
